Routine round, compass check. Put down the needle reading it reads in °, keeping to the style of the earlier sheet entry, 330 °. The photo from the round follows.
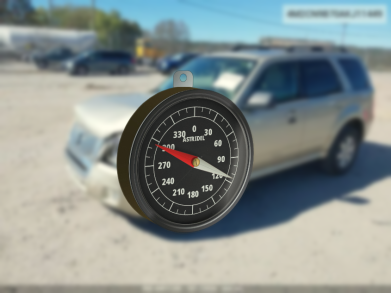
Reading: 295 °
